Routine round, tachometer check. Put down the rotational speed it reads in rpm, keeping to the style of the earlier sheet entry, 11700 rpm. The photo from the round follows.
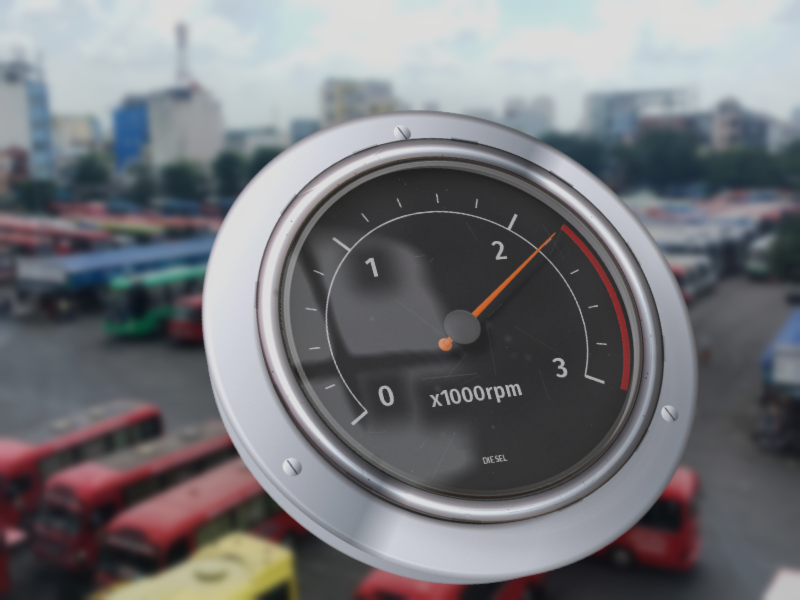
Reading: 2200 rpm
